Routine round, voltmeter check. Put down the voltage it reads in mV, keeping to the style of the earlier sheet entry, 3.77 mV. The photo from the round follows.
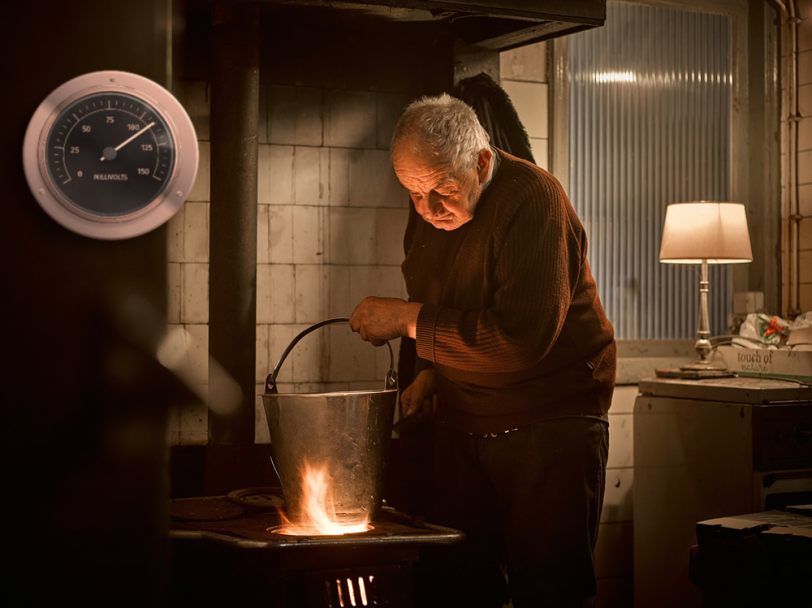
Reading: 110 mV
